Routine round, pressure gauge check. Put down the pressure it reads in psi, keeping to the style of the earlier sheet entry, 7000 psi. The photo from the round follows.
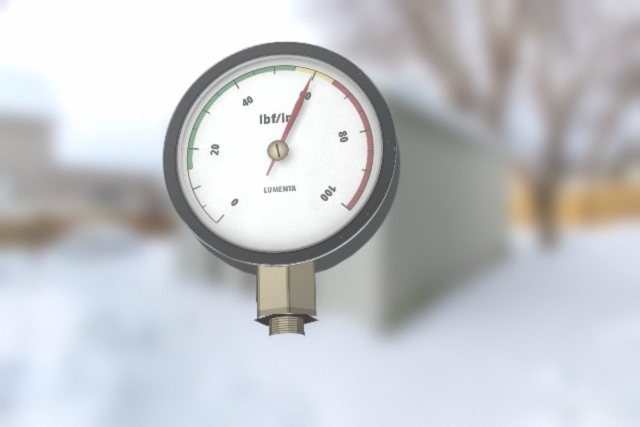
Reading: 60 psi
